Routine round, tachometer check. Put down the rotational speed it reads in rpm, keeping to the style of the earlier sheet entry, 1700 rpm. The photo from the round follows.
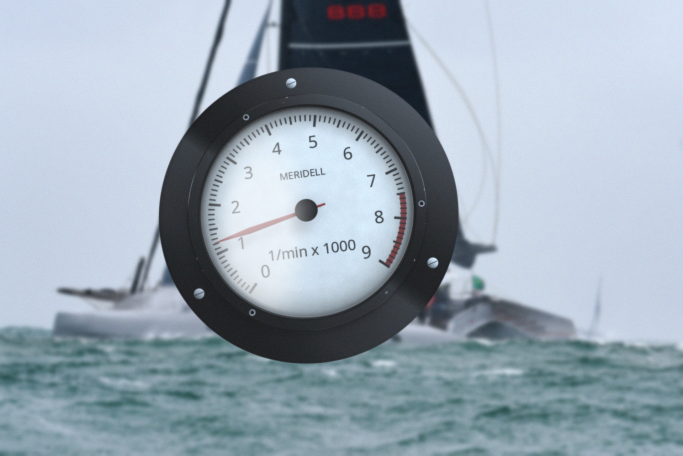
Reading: 1200 rpm
